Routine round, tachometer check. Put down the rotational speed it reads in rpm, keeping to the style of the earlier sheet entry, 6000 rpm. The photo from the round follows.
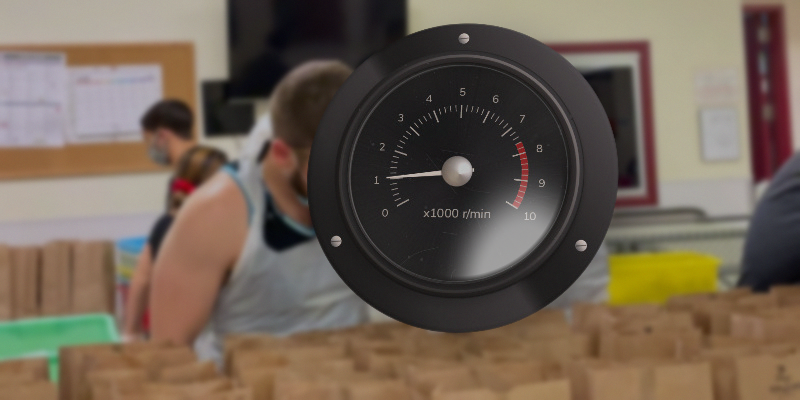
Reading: 1000 rpm
